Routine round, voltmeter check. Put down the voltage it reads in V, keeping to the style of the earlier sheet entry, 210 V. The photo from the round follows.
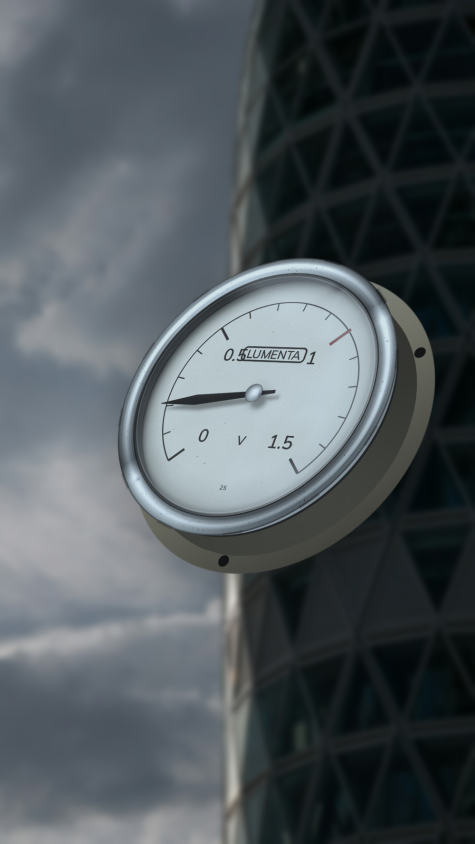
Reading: 0.2 V
